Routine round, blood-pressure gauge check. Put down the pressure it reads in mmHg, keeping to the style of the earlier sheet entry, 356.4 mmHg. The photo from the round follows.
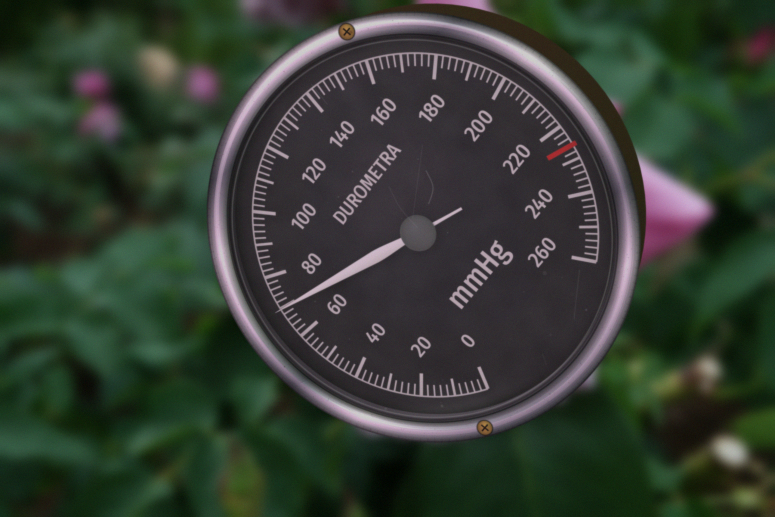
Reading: 70 mmHg
